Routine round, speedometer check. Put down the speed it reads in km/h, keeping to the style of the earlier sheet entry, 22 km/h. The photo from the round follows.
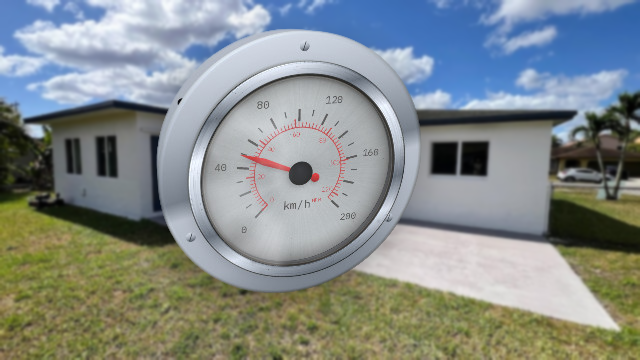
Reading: 50 km/h
